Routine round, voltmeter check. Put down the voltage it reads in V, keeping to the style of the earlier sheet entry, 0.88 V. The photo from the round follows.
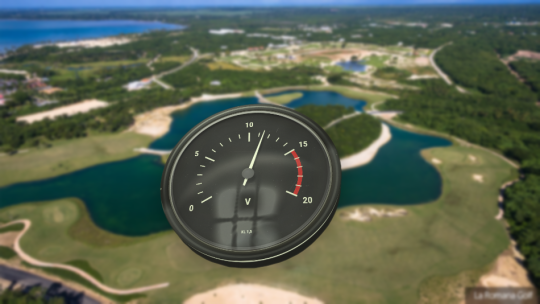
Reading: 11.5 V
